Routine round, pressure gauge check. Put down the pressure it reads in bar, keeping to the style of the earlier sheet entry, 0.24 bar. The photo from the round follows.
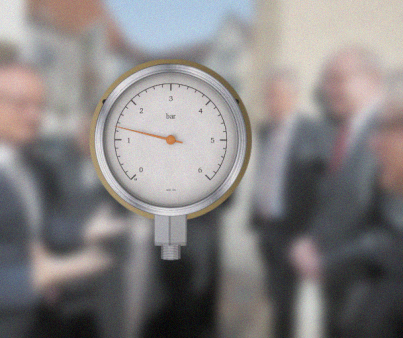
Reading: 1.3 bar
